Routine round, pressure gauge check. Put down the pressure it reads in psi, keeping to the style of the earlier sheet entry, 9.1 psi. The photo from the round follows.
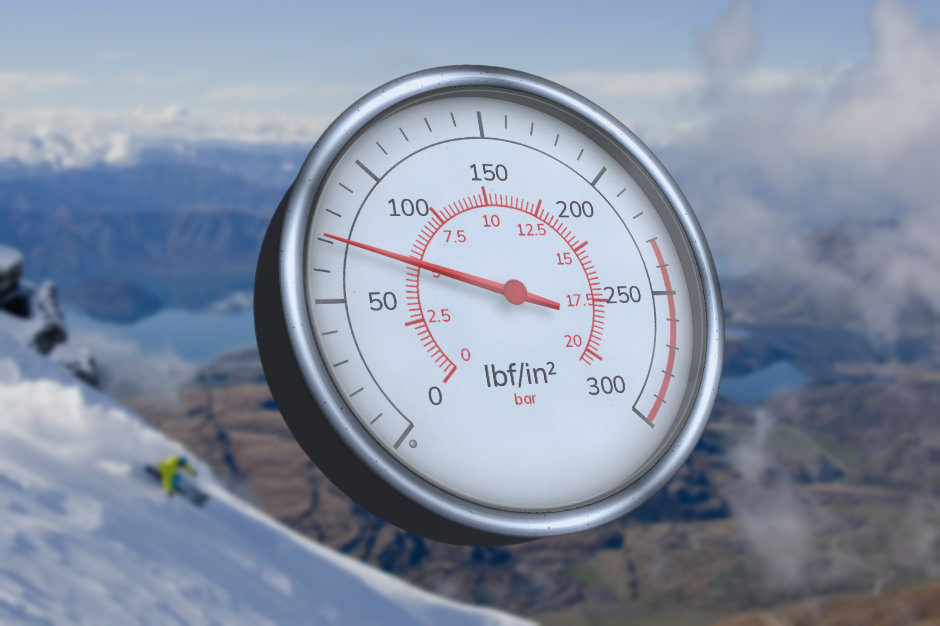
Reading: 70 psi
